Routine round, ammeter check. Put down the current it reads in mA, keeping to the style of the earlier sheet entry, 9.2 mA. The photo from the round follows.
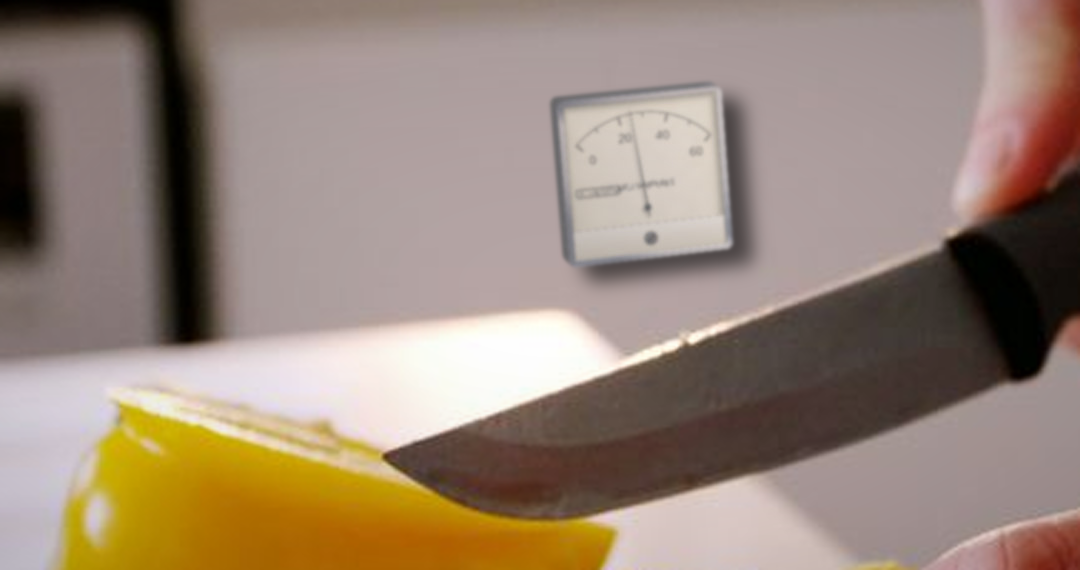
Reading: 25 mA
